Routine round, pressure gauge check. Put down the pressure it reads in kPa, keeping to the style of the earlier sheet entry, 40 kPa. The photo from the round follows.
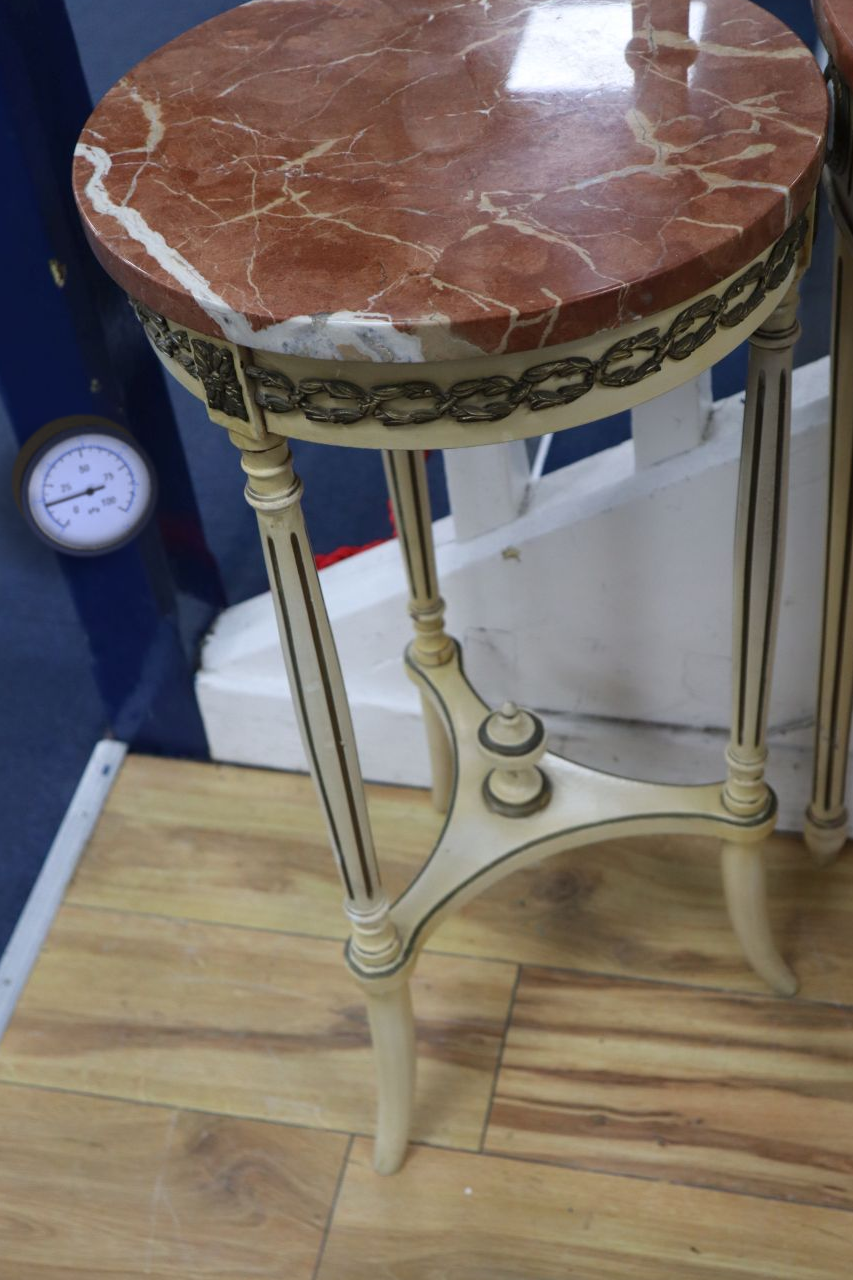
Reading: 15 kPa
